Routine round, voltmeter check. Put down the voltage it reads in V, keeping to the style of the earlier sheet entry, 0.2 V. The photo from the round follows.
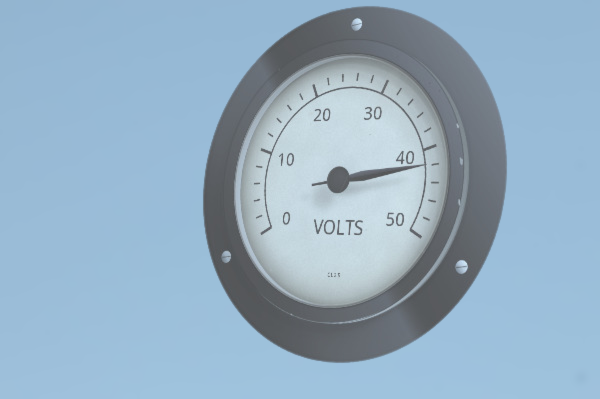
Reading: 42 V
